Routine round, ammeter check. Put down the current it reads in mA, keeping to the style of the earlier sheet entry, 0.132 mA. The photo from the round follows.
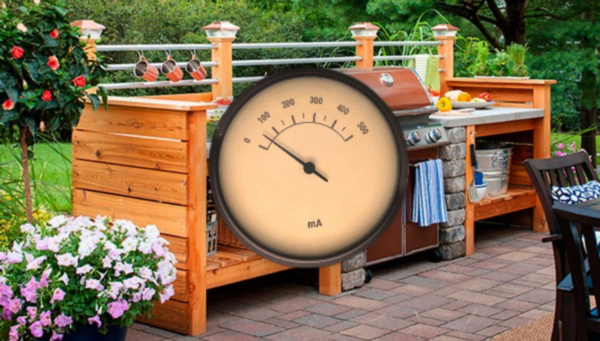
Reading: 50 mA
